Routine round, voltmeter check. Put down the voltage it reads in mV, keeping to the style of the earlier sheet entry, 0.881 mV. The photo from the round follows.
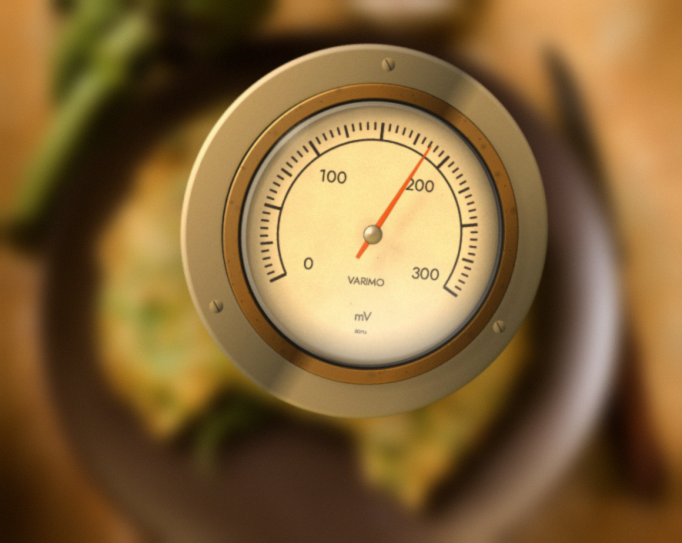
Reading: 185 mV
